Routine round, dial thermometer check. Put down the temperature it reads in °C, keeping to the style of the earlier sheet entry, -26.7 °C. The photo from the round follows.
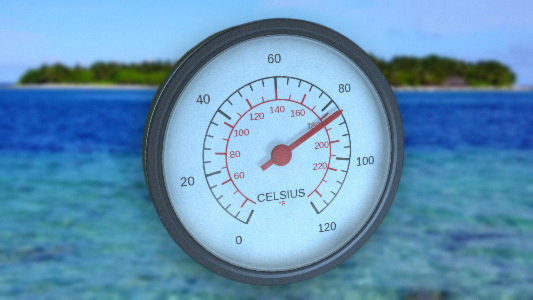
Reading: 84 °C
